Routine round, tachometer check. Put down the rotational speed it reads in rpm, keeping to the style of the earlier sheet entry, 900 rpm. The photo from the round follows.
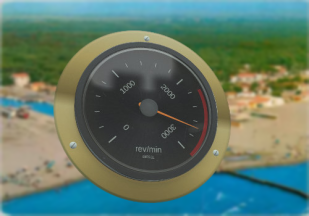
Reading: 2700 rpm
